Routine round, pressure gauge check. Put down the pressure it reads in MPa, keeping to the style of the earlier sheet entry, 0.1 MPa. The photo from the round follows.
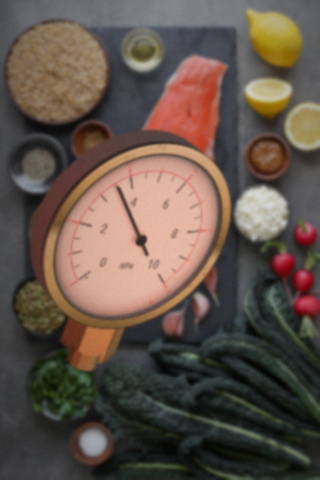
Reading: 3.5 MPa
